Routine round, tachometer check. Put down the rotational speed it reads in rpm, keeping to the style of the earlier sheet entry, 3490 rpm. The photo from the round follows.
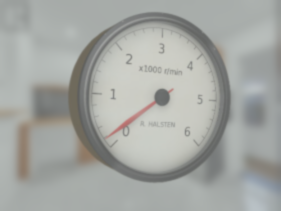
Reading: 200 rpm
